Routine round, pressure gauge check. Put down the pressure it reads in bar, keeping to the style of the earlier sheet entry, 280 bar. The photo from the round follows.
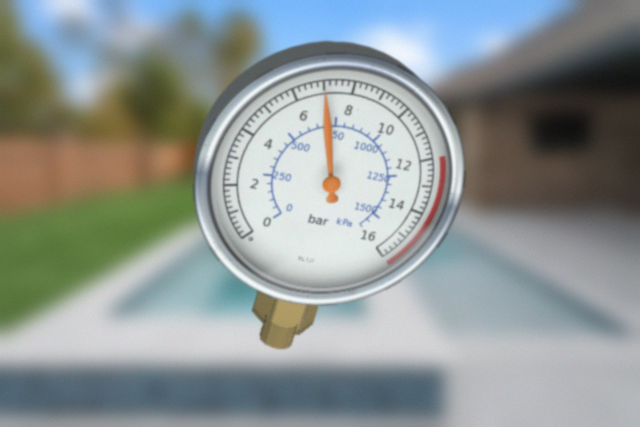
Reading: 7 bar
